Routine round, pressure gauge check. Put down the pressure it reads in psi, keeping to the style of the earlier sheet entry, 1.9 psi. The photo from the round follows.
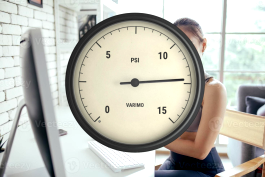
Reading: 12.25 psi
